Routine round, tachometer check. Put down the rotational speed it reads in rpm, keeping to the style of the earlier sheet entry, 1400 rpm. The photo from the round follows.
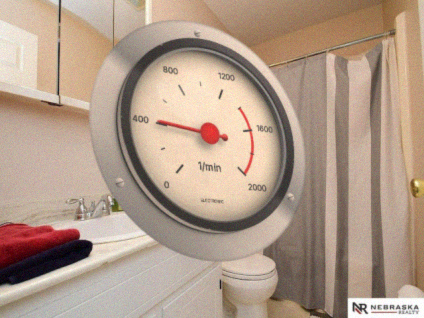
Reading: 400 rpm
